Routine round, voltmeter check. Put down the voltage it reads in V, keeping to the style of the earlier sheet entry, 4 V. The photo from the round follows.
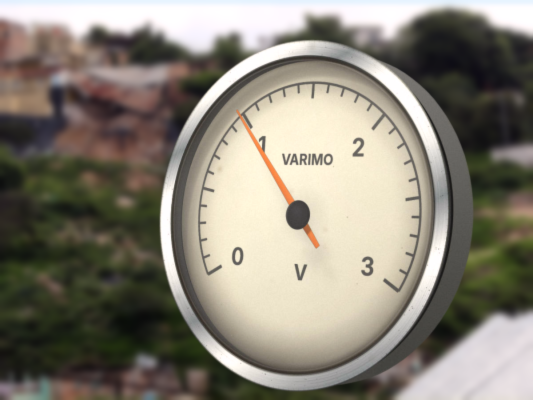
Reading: 1 V
